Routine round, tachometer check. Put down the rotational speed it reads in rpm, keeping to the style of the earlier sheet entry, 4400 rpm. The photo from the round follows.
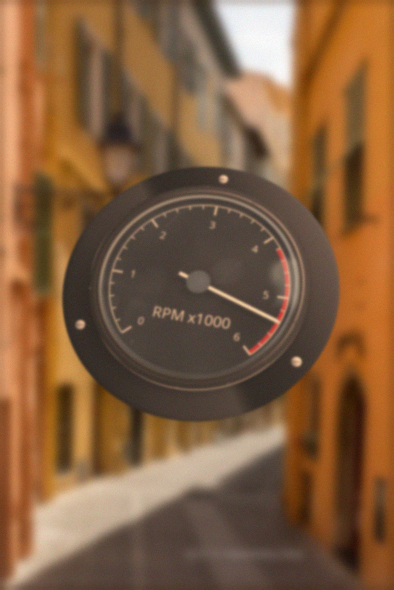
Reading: 5400 rpm
